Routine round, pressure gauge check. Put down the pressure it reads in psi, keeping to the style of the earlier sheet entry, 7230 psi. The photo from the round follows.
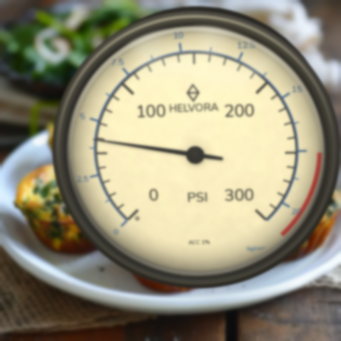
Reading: 60 psi
